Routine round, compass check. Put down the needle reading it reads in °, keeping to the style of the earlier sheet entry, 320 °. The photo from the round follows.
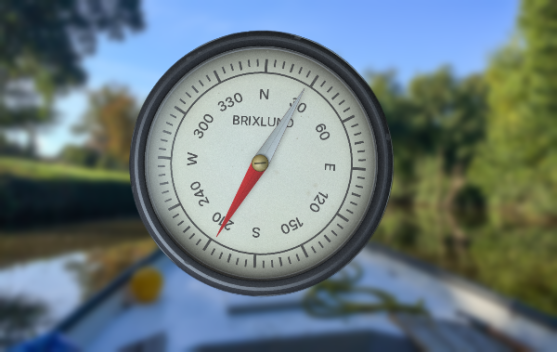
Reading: 207.5 °
